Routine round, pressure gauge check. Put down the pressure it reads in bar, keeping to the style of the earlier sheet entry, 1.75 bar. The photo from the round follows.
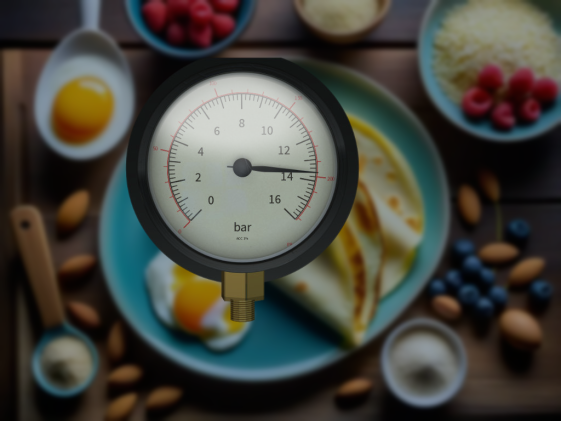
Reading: 13.6 bar
